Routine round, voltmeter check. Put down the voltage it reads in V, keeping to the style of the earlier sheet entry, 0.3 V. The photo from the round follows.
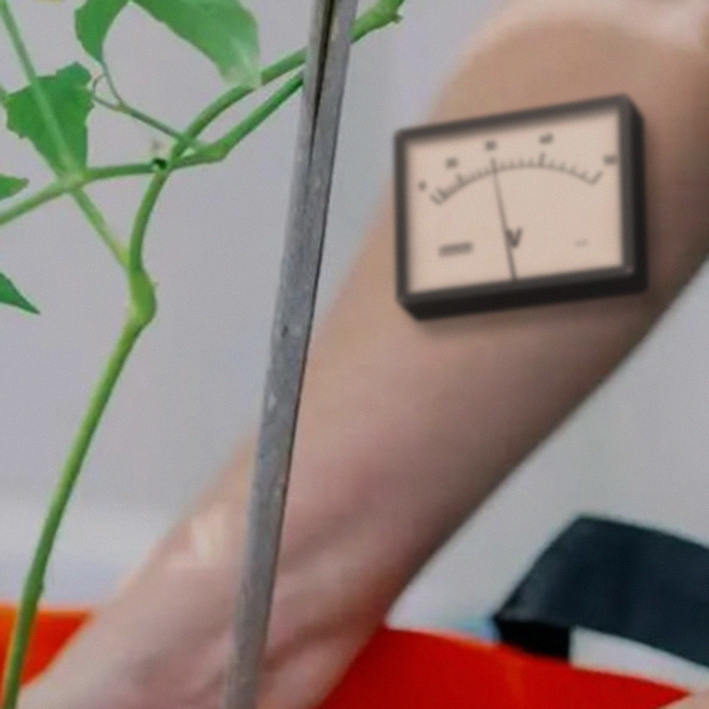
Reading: 30 V
